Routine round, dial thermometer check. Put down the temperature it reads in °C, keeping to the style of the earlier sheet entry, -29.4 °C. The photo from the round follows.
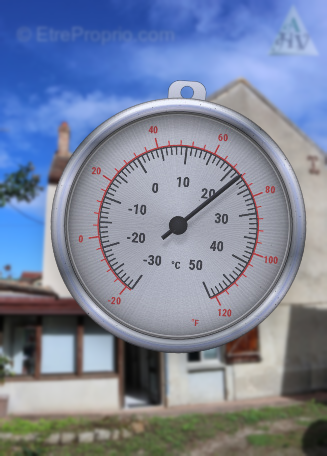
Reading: 22 °C
